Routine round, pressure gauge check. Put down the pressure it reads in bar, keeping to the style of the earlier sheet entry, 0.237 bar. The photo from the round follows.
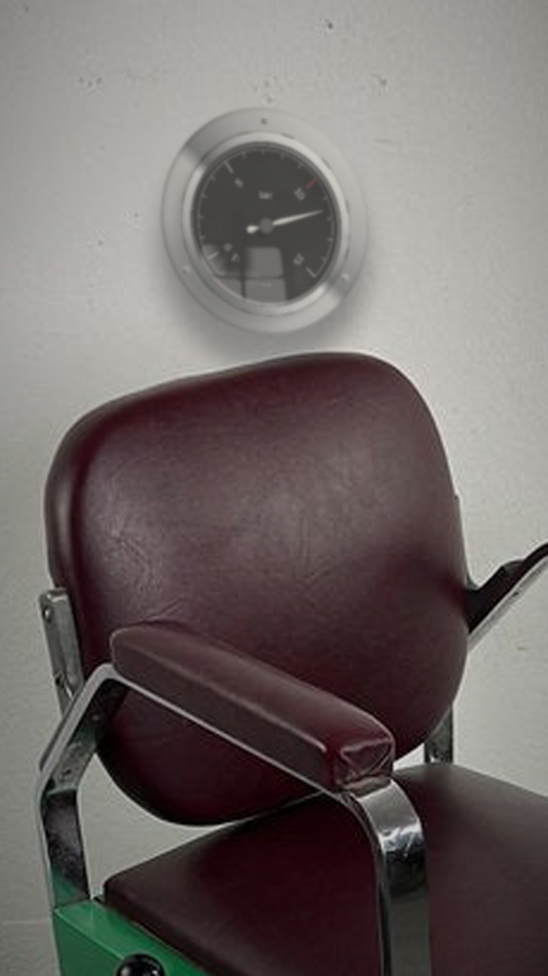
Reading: 11.5 bar
